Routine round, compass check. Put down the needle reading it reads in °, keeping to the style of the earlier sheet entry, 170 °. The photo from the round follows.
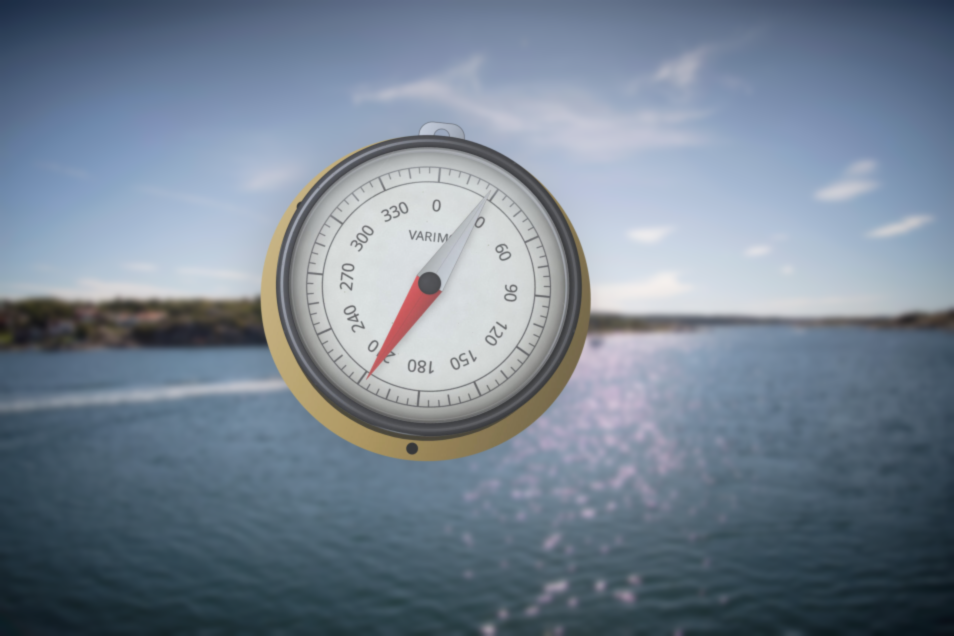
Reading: 207.5 °
